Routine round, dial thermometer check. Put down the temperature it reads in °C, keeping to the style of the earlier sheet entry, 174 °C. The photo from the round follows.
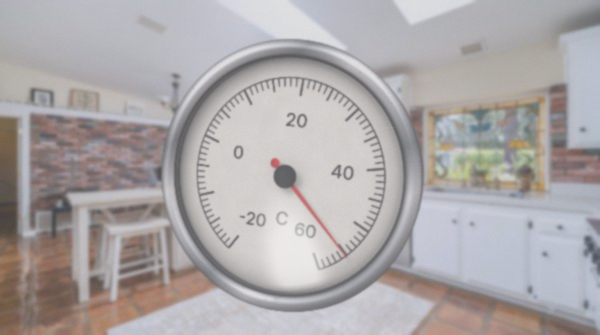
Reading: 55 °C
